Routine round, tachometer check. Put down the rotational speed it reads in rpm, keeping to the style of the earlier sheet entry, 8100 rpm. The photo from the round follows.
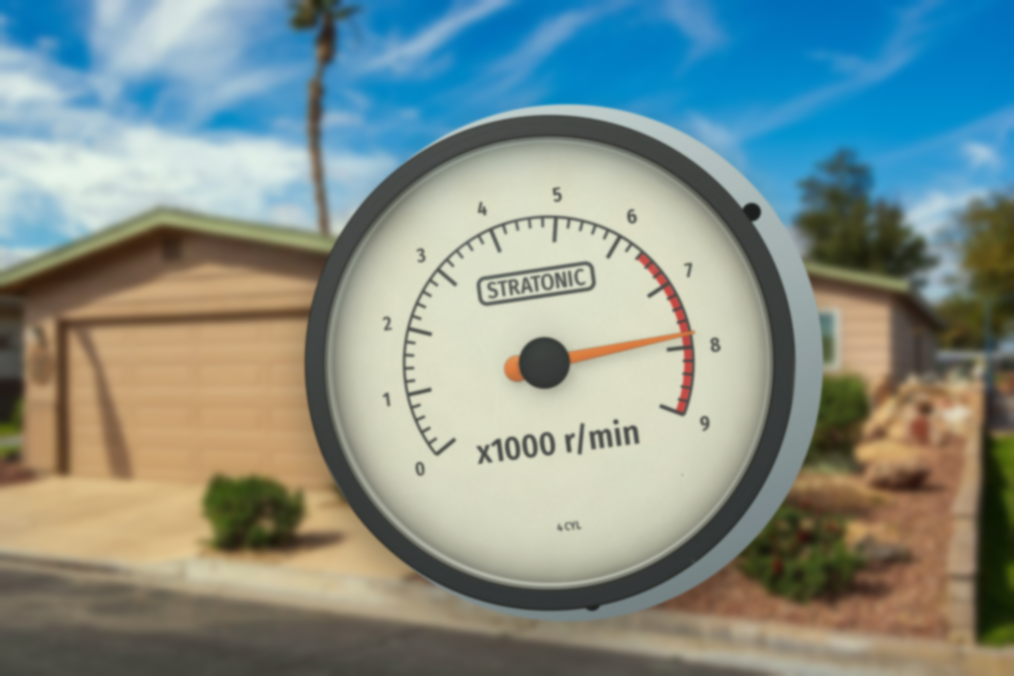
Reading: 7800 rpm
